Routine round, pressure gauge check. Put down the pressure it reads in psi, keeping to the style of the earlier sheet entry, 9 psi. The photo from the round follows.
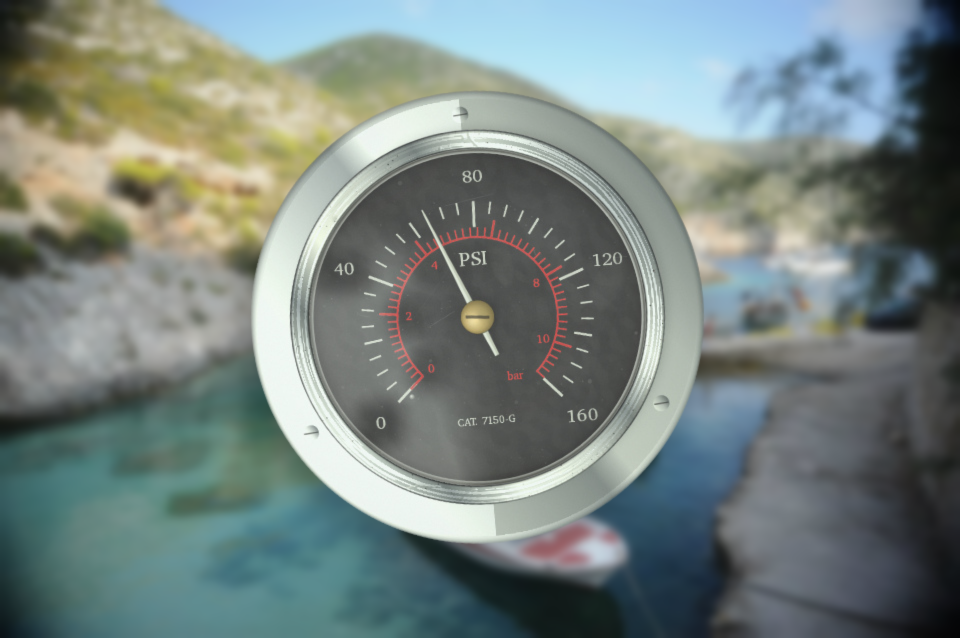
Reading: 65 psi
